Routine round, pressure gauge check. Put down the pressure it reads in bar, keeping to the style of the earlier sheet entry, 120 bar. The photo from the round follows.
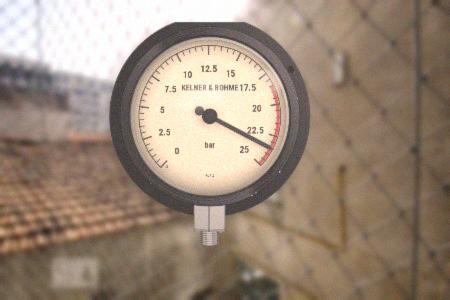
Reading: 23.5 bar
